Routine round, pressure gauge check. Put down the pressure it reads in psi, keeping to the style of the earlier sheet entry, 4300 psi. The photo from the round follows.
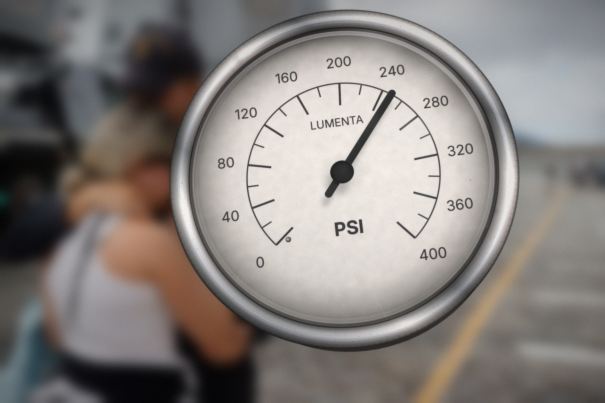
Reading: 250 psi
